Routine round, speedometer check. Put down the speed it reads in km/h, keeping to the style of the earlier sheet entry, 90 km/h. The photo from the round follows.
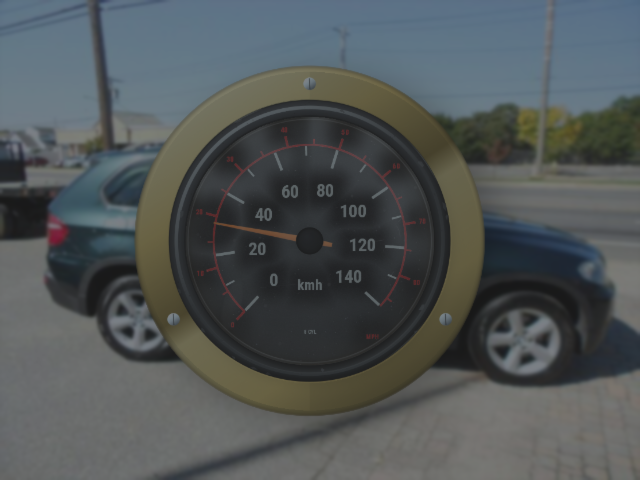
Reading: 30 km/h
